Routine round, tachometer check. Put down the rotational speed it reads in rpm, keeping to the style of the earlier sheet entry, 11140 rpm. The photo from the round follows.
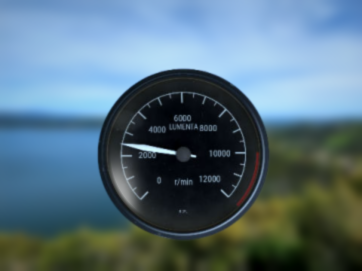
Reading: 2500 rpm
